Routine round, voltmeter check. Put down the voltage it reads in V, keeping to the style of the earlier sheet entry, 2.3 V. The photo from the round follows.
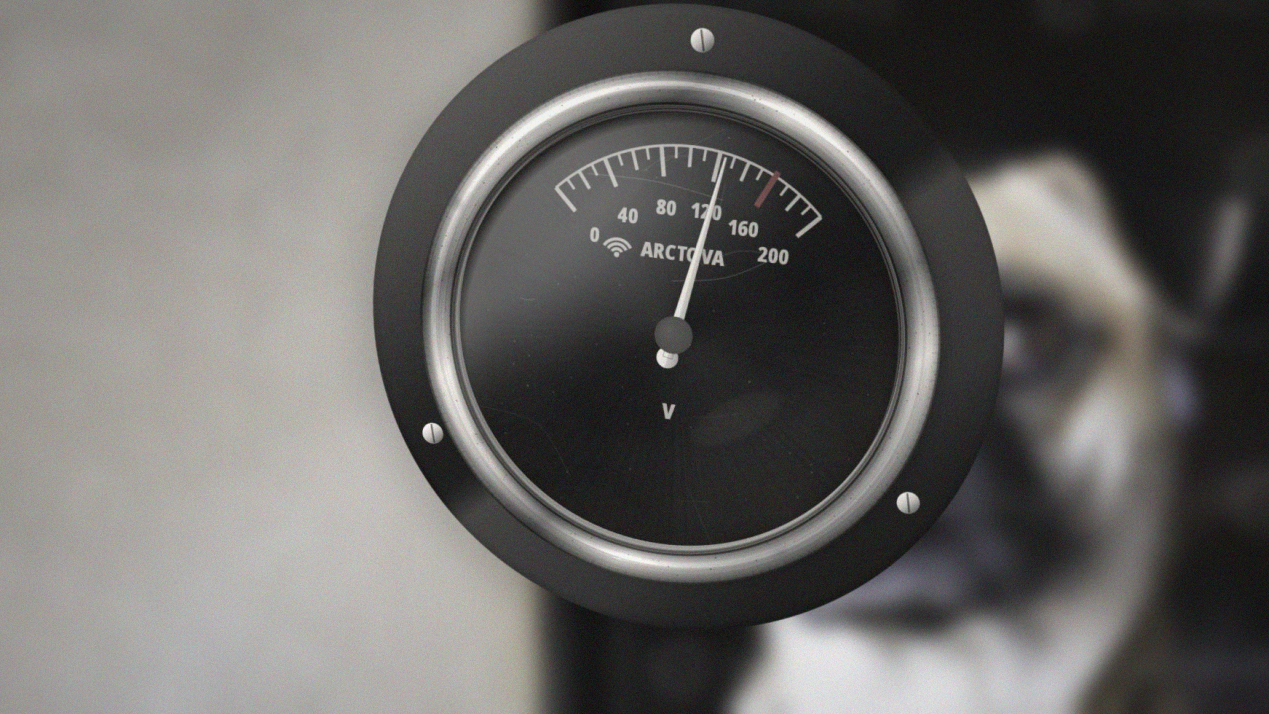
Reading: 125 V
